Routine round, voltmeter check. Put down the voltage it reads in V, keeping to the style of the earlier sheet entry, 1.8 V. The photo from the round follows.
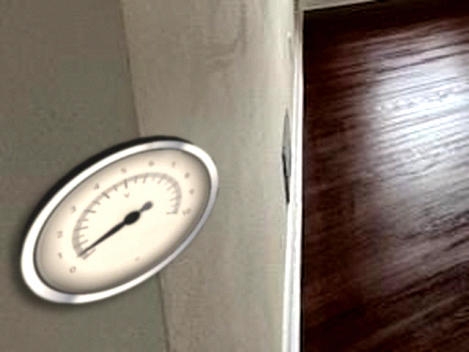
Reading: 0.5 V
